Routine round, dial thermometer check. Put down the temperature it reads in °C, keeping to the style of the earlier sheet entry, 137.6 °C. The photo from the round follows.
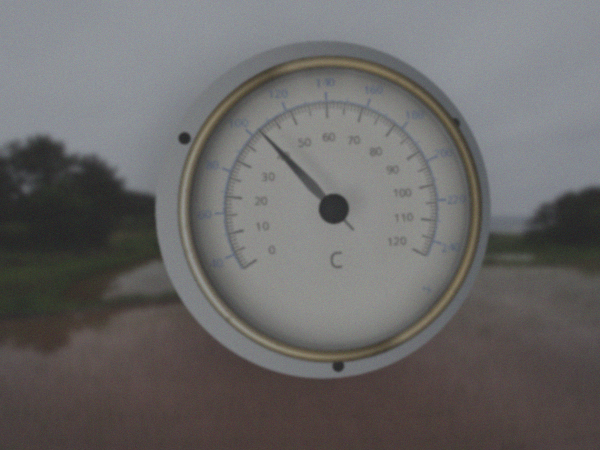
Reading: 40 °C
